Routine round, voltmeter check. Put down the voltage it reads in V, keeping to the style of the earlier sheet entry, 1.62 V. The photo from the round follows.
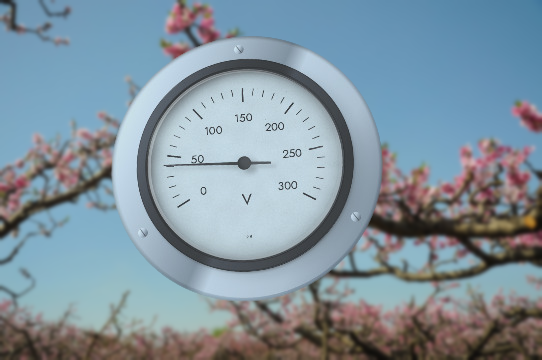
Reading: 40 V
